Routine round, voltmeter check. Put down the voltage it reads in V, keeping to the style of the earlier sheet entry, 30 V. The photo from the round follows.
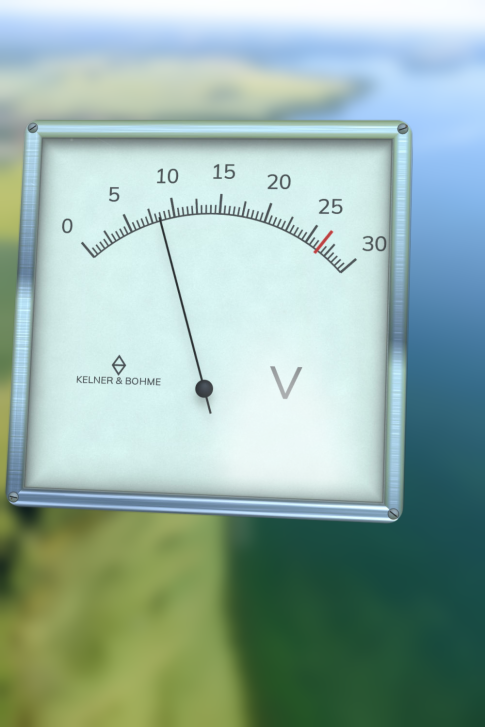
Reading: 8.5 V
